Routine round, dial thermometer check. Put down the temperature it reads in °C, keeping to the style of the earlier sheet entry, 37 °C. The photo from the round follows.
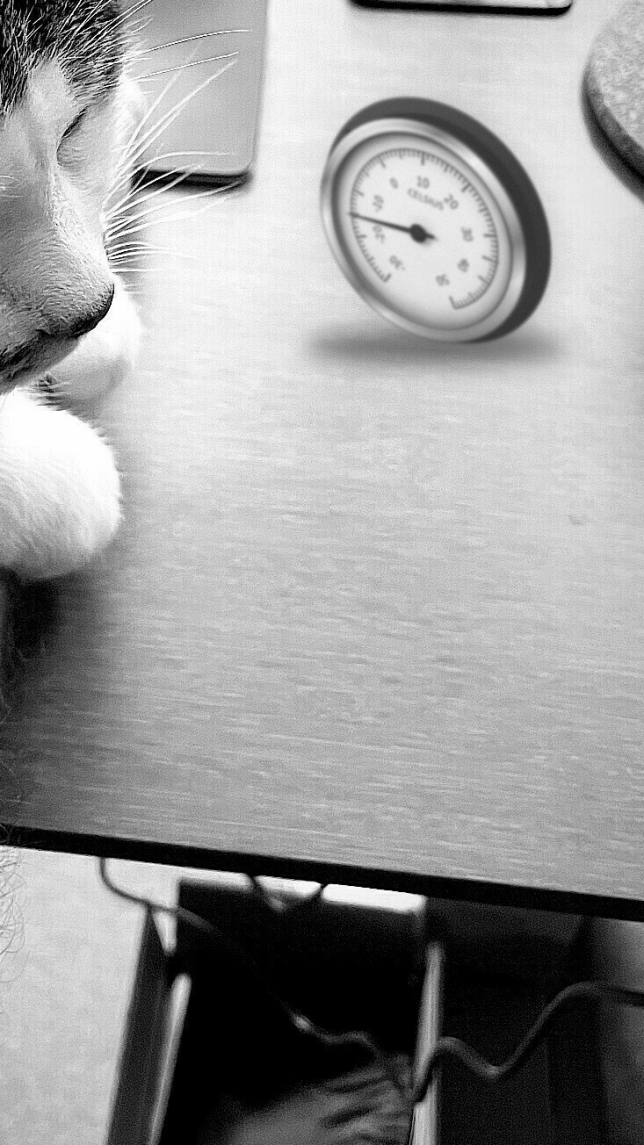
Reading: -15 °C
